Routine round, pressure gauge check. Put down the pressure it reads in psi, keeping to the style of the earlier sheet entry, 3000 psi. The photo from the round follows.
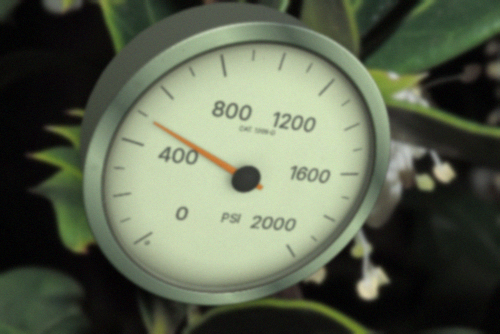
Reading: 500 psi
